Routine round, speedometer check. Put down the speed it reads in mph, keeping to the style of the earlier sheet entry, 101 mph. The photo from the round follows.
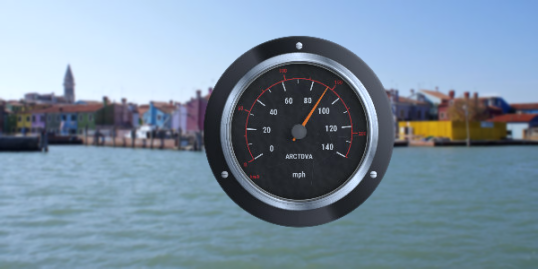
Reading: 90 mph
